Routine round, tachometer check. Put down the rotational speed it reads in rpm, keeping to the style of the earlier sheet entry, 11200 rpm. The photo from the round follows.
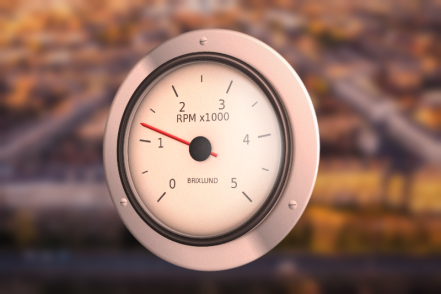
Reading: 1250 rpm
